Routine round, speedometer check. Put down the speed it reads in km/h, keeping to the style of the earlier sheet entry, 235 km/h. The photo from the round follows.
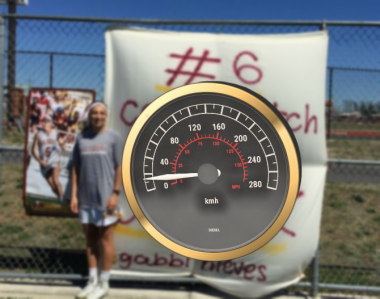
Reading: 15 km/h
